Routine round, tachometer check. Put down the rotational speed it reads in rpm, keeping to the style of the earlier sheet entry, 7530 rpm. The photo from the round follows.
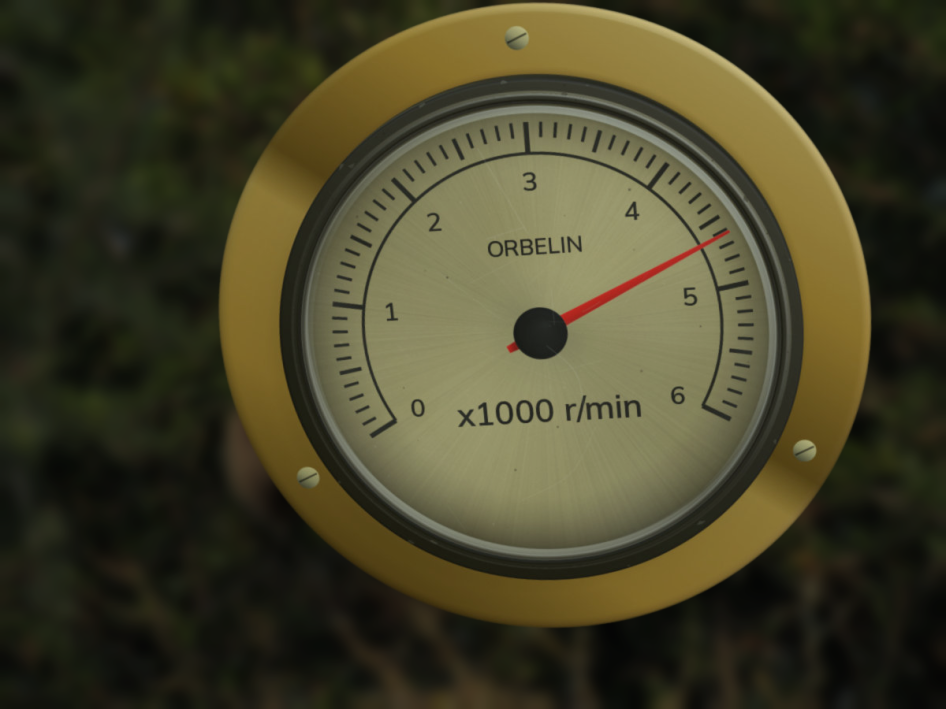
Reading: 4600 rpm
